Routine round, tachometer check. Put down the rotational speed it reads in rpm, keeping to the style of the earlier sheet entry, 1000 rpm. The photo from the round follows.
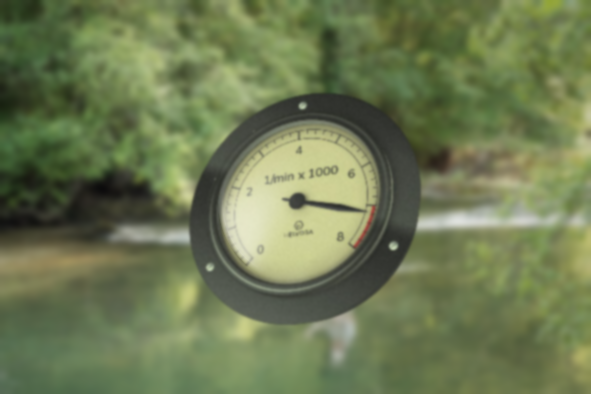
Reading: 7200 rpm
